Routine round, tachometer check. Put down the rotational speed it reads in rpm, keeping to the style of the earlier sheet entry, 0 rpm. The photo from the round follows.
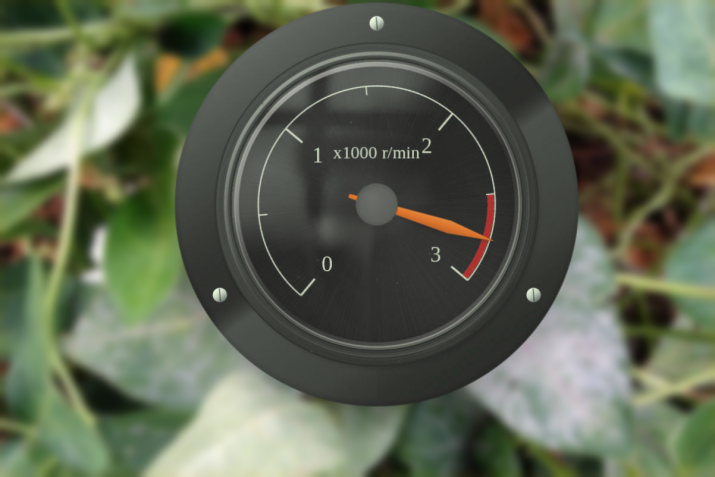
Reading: 2750 rpm
